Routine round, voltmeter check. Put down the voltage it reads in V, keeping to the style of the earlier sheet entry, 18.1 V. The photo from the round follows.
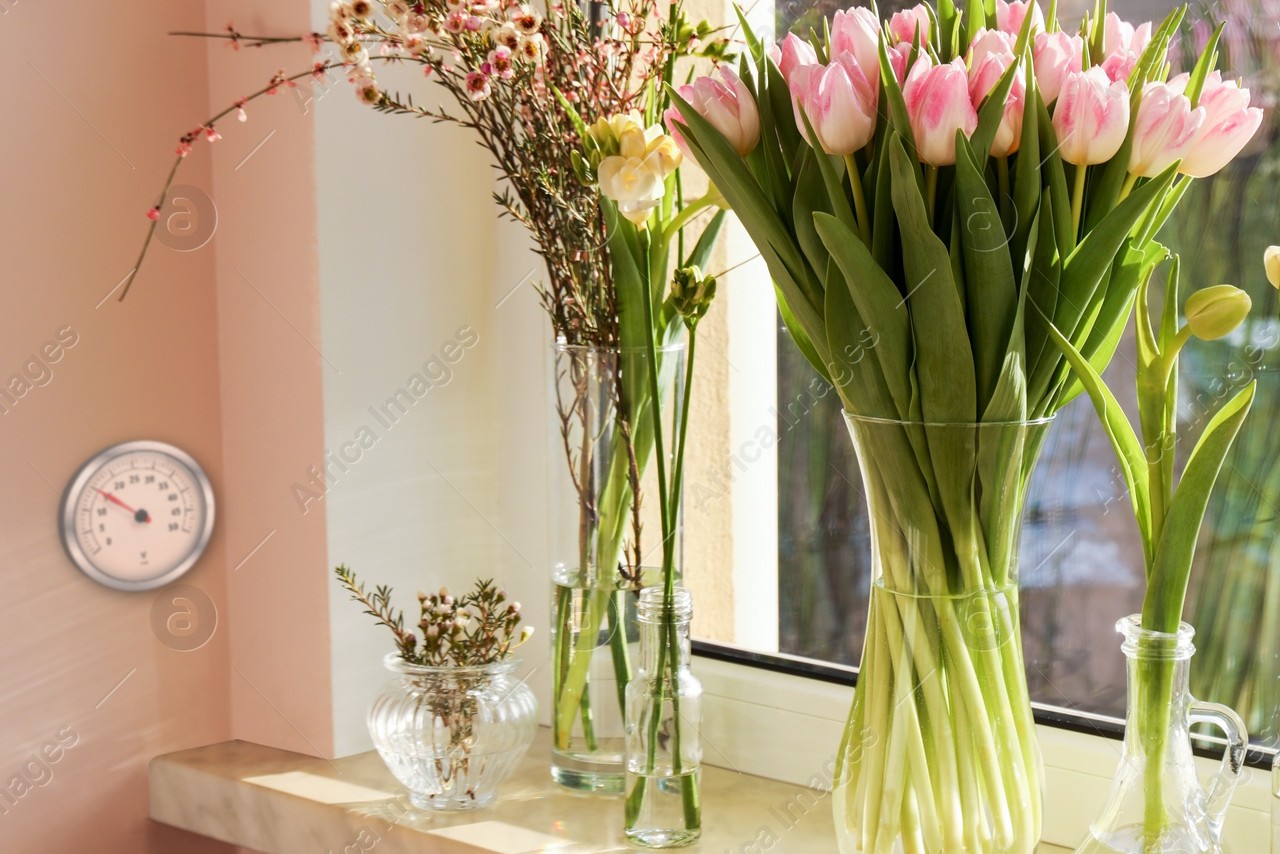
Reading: 15 V
